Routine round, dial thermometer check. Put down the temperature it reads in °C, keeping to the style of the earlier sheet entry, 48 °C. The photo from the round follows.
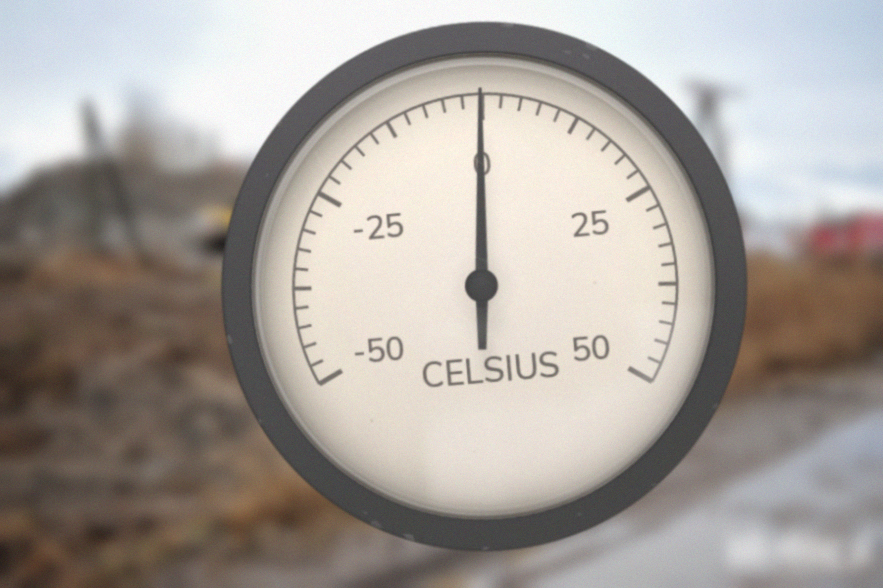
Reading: 0 °C
